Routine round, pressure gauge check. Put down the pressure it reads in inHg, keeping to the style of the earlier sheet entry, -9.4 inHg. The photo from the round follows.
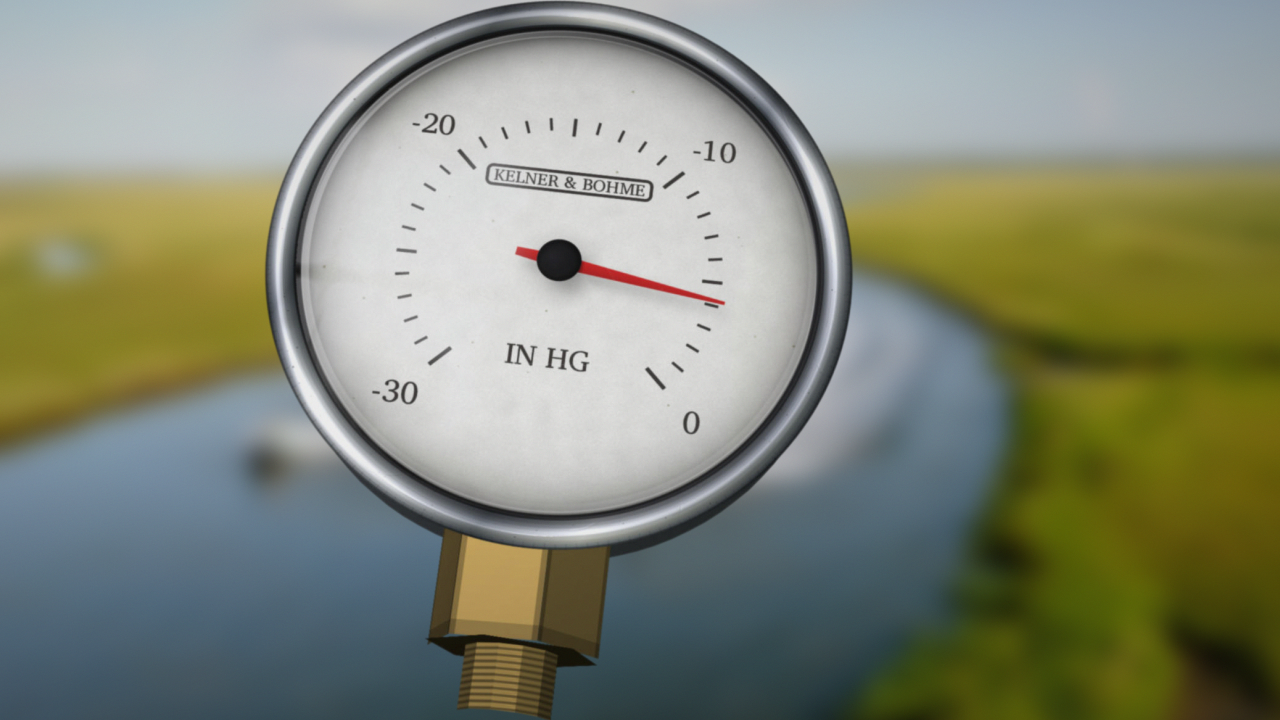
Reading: -4 inHg
